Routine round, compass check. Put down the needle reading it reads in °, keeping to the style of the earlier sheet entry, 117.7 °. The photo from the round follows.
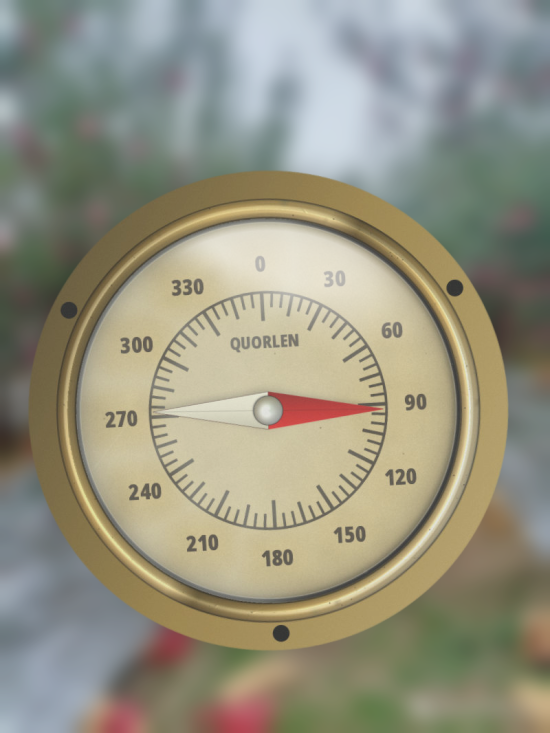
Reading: 92.5 °
